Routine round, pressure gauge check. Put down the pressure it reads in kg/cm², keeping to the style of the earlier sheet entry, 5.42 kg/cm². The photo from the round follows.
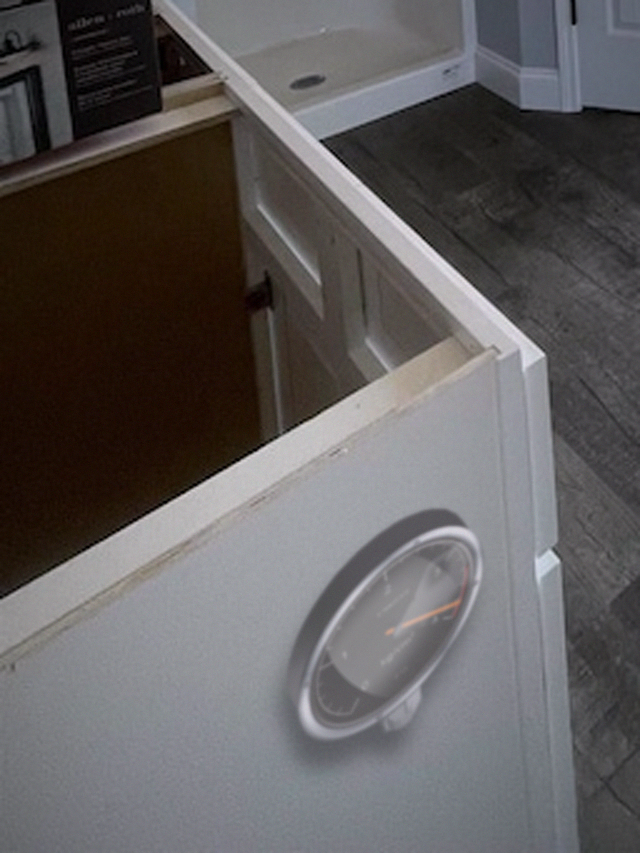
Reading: 3.8 kg/cm²
